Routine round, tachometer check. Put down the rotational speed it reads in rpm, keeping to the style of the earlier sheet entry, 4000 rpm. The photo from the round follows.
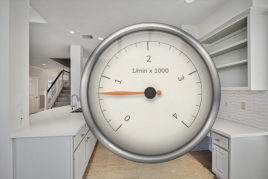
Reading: 700 rpm
